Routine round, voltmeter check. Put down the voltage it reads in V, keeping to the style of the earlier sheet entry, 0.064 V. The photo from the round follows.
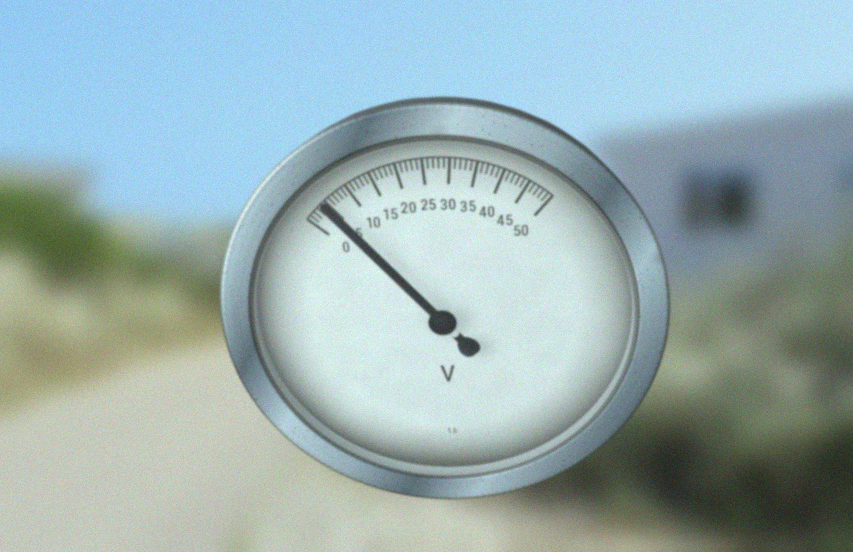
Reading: 5 V
